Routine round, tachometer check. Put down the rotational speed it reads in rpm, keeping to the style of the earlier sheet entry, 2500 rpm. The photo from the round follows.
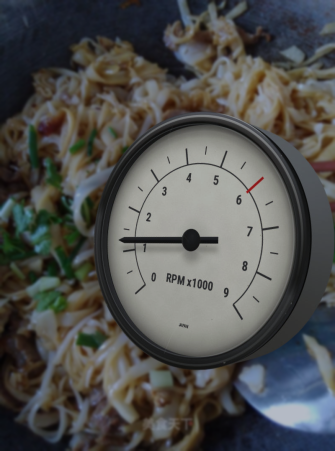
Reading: 1250 rpm
